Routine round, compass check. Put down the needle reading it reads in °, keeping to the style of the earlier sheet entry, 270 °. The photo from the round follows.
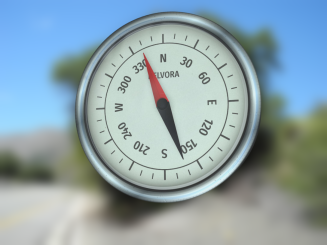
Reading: 340 °
